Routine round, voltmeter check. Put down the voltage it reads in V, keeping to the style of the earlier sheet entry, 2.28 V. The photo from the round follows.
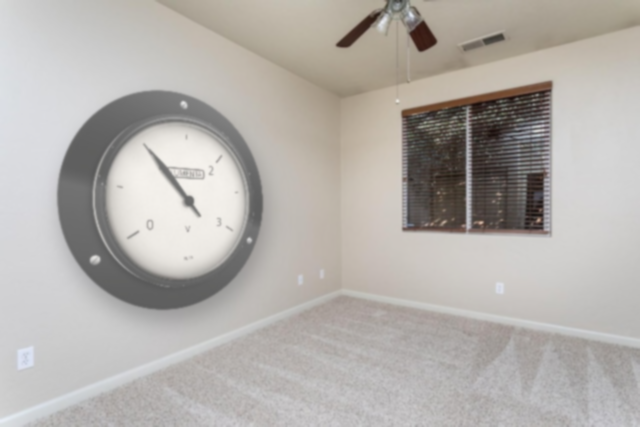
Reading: 1 V
